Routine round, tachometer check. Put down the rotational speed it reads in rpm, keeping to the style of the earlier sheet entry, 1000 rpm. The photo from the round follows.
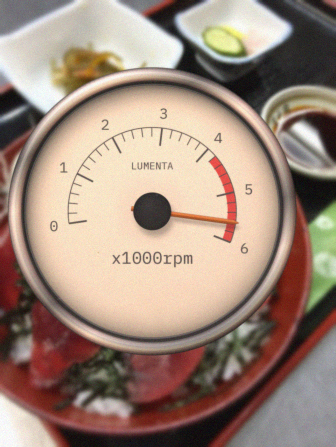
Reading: 5600 rpm
